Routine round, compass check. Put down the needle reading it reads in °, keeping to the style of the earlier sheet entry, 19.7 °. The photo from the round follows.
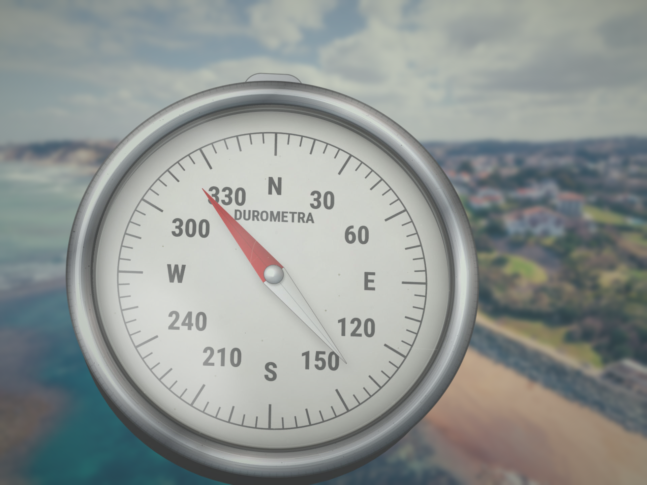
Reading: 320 °
